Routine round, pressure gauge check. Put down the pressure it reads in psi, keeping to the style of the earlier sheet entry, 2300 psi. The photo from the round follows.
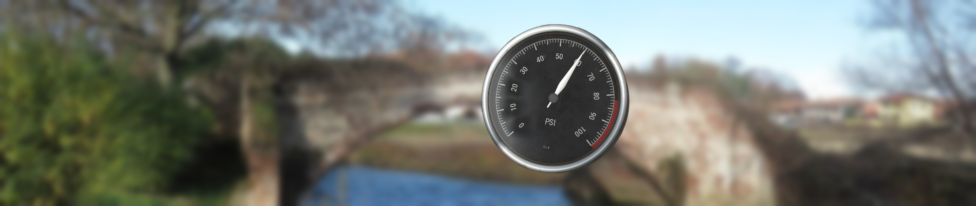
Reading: 60 psi
